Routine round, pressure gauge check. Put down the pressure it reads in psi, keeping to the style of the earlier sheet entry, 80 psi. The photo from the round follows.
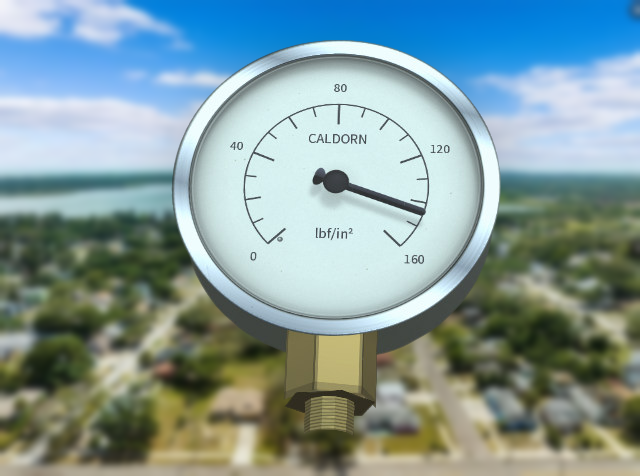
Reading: 145 psi
